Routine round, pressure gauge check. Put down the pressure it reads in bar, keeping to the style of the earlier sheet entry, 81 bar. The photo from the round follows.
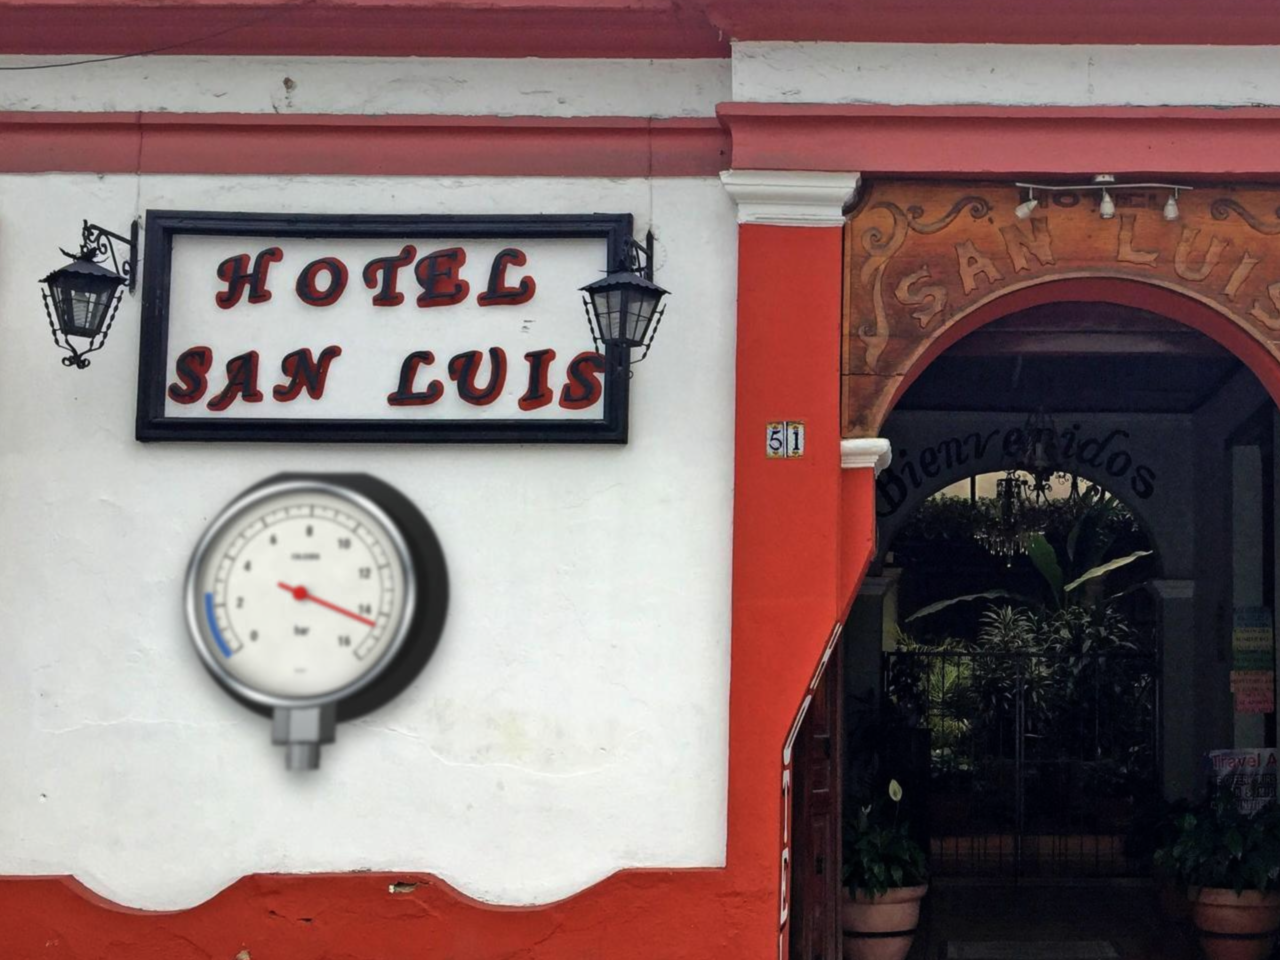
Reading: 14.5 bar
